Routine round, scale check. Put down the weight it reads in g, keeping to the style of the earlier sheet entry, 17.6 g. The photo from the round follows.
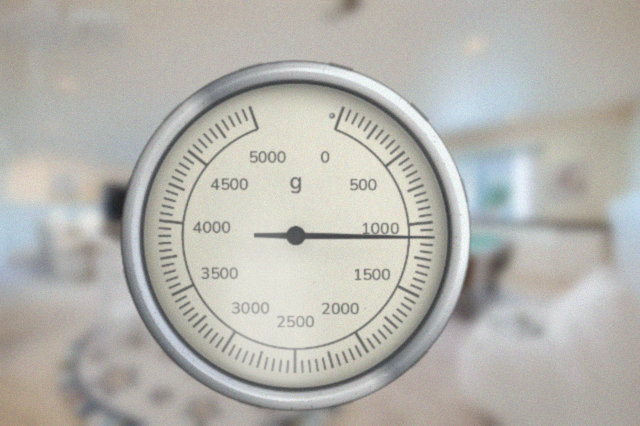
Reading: 1100 g
